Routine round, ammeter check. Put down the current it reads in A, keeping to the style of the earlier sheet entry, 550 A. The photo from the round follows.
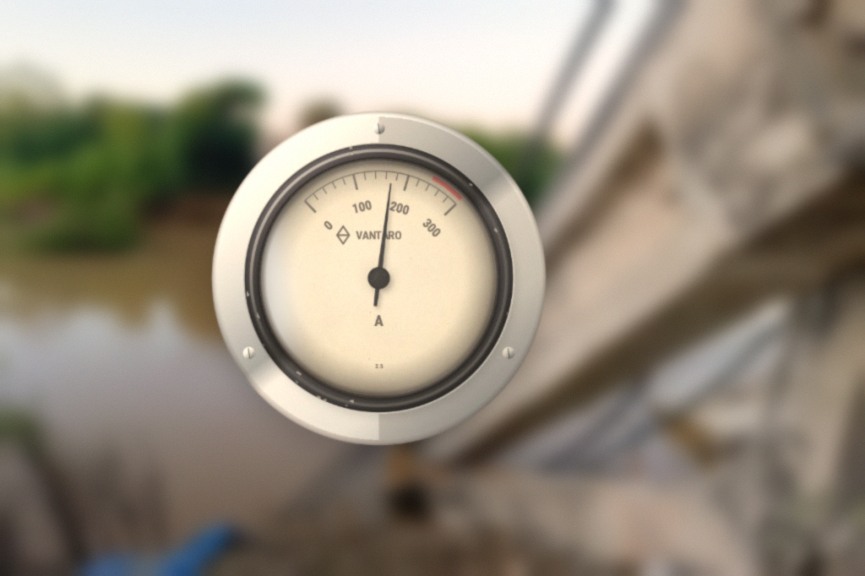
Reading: 170 A
